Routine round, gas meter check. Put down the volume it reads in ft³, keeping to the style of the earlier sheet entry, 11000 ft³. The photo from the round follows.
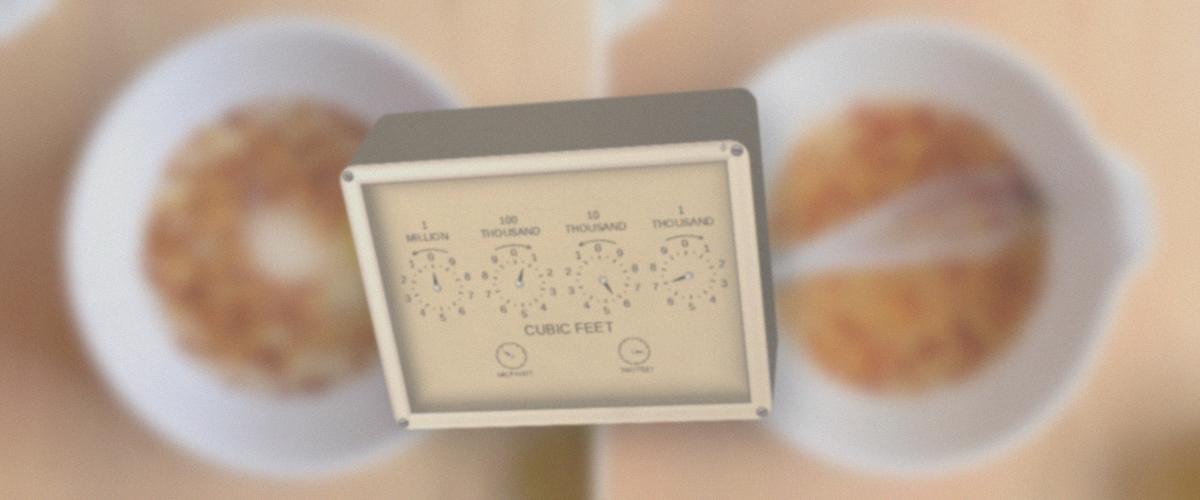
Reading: 5700 ft³
